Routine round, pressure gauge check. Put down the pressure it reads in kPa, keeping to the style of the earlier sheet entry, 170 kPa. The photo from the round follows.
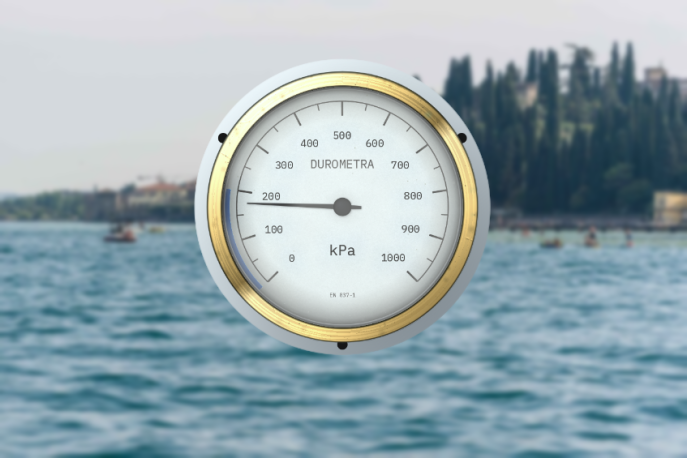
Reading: 175 kPa
